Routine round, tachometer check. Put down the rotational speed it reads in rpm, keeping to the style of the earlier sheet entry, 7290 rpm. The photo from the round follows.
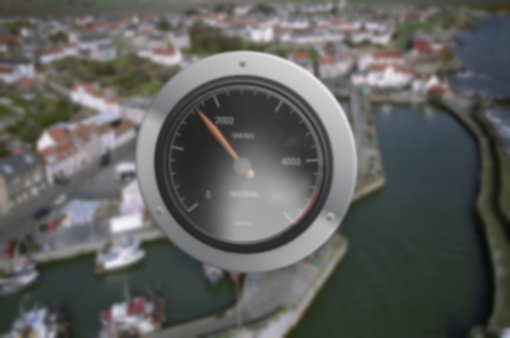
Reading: 1700 rpm
